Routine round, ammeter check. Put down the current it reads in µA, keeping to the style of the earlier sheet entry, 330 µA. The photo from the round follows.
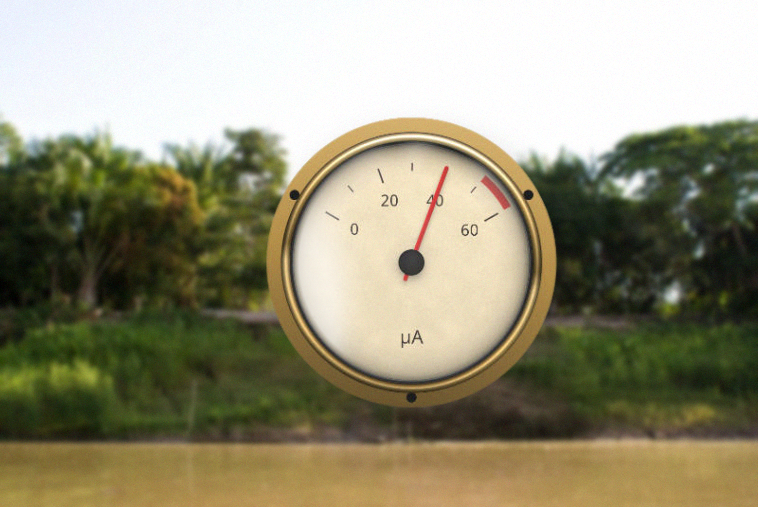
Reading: 40 µA
